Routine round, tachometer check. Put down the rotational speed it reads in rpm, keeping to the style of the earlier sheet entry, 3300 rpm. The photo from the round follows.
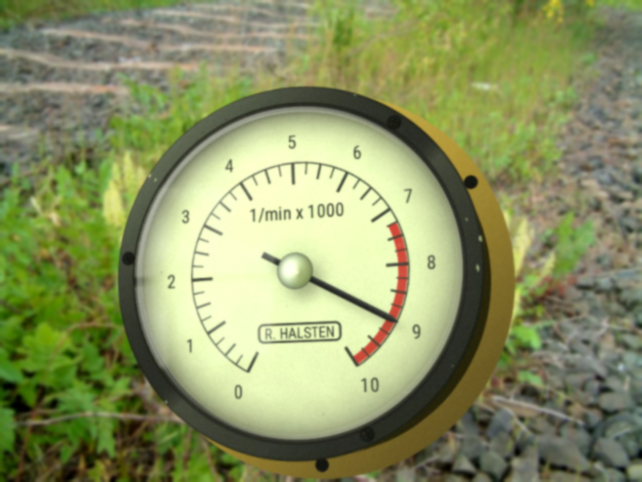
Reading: 9000 rpm
